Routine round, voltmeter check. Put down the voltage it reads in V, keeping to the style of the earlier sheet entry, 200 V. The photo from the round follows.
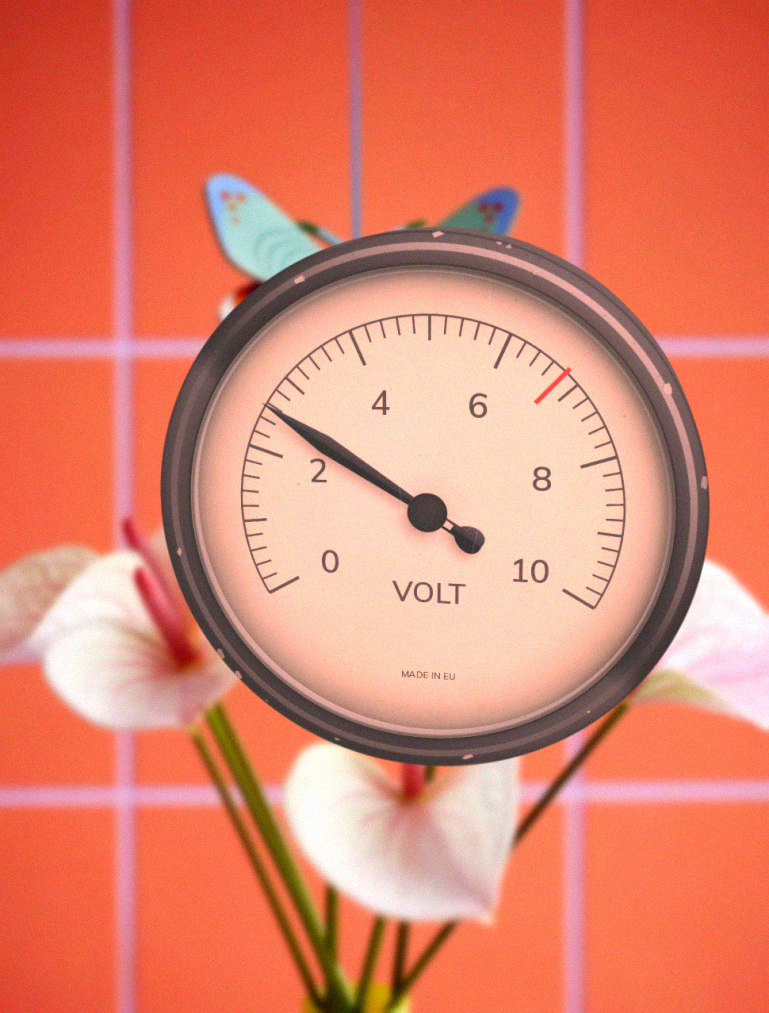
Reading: 2.6 V
